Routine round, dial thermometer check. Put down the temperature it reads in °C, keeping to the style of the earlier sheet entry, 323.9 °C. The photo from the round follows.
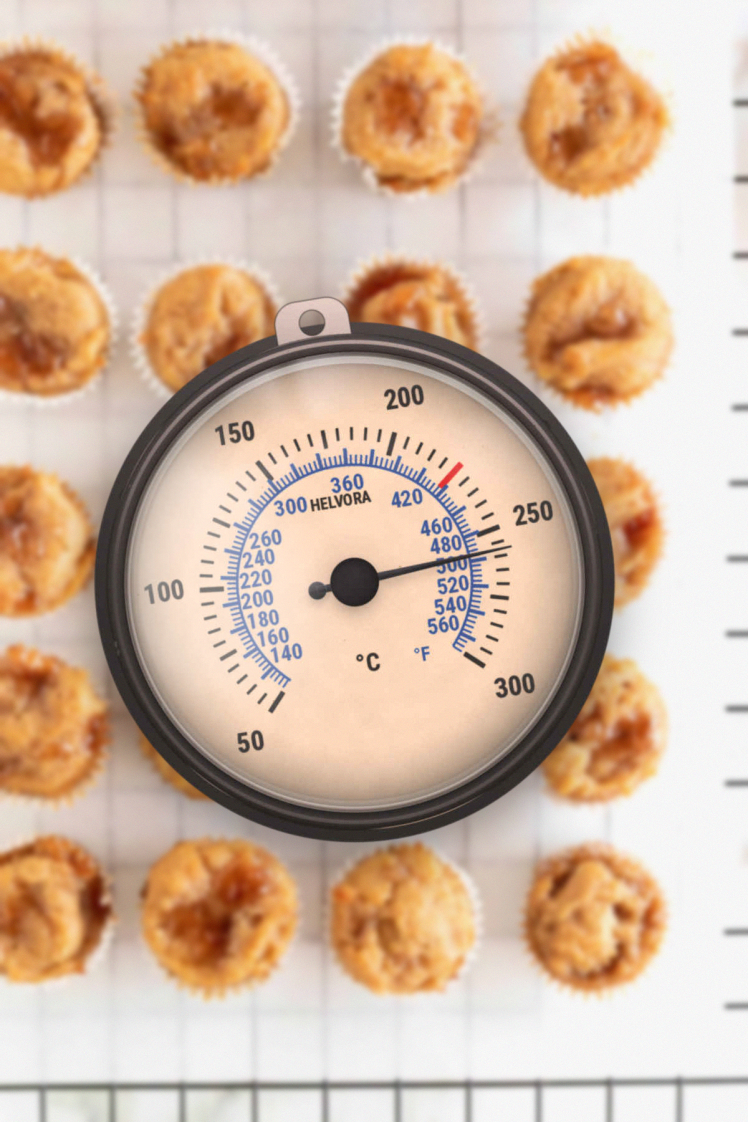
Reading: 257.5 °C
